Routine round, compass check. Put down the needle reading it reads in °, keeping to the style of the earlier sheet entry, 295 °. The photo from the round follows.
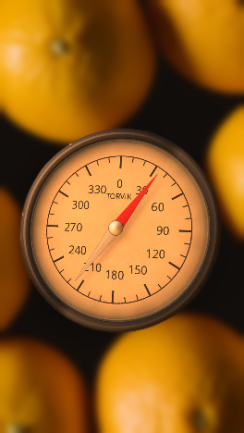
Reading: 35 °
